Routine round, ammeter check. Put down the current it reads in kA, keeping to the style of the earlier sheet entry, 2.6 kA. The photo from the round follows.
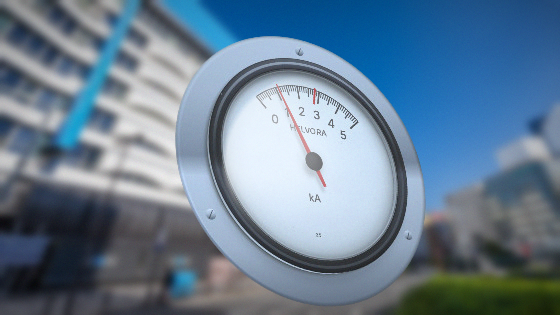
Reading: 1 kA
